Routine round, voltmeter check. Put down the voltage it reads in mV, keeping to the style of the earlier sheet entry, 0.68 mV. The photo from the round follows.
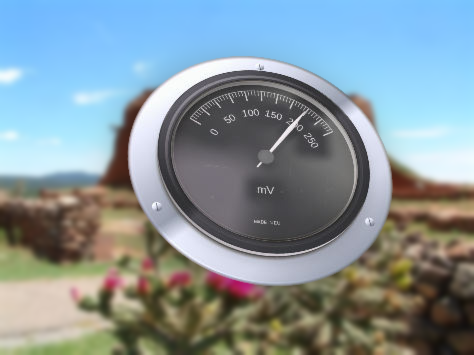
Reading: 200 mV
